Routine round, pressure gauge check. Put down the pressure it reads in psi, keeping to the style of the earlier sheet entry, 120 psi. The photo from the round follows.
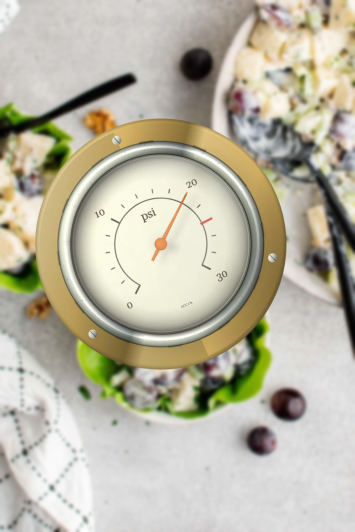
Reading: 20 psi
